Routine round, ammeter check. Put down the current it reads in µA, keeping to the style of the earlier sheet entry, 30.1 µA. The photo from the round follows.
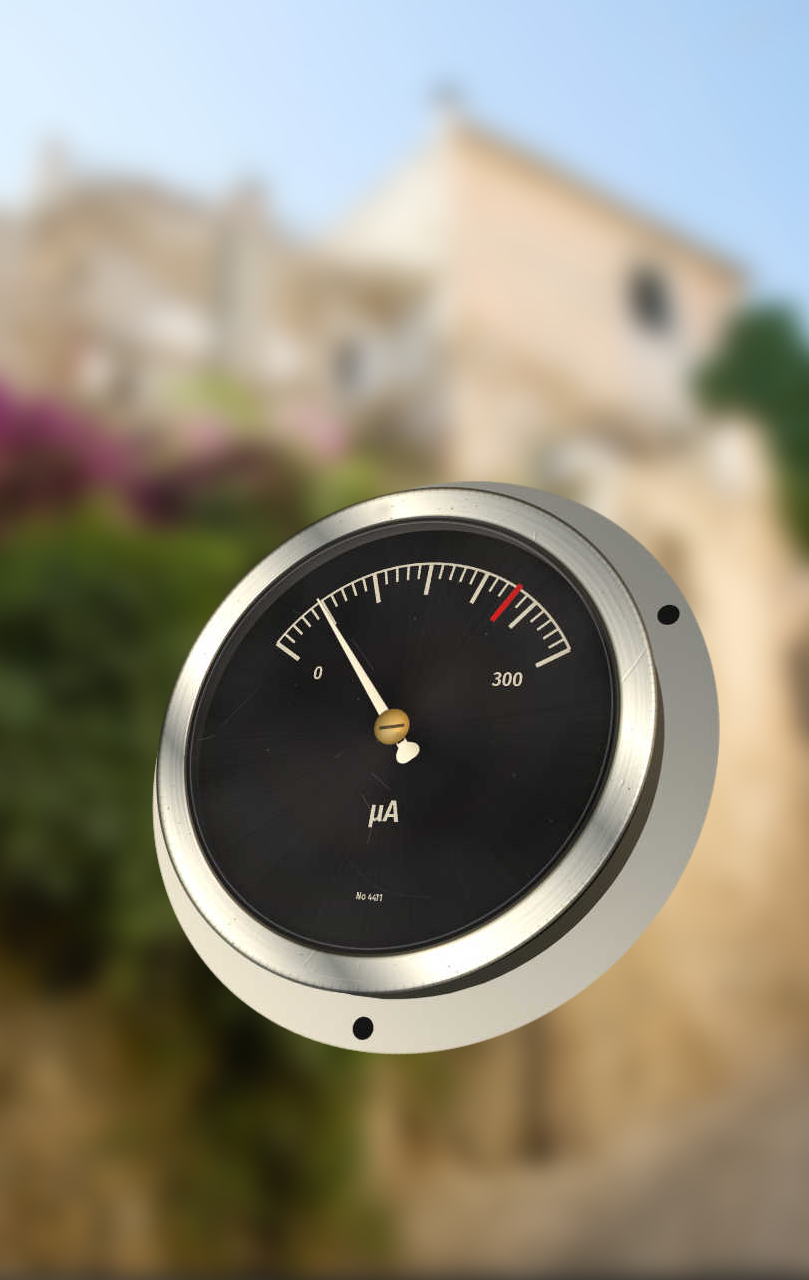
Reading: 50 µA
